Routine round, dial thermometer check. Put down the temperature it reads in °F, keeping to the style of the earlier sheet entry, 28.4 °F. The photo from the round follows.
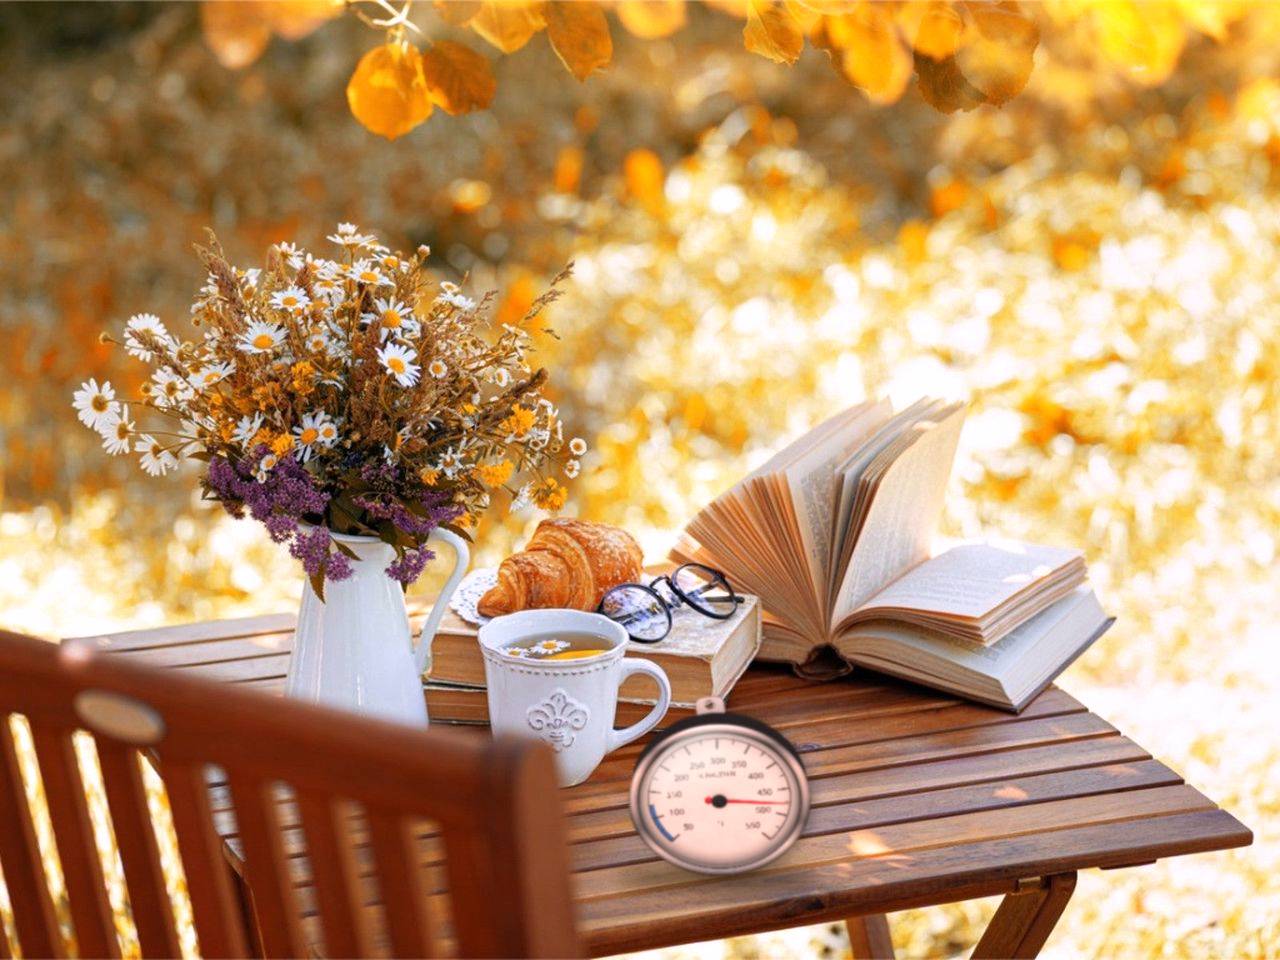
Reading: 475 °F
